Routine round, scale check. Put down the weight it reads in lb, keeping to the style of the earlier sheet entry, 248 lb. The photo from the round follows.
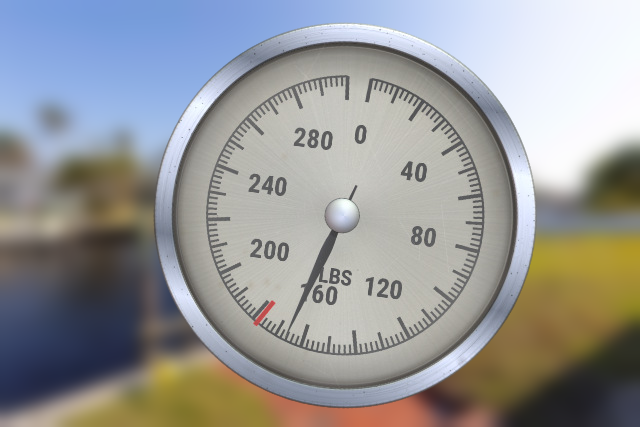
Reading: 166 lb
